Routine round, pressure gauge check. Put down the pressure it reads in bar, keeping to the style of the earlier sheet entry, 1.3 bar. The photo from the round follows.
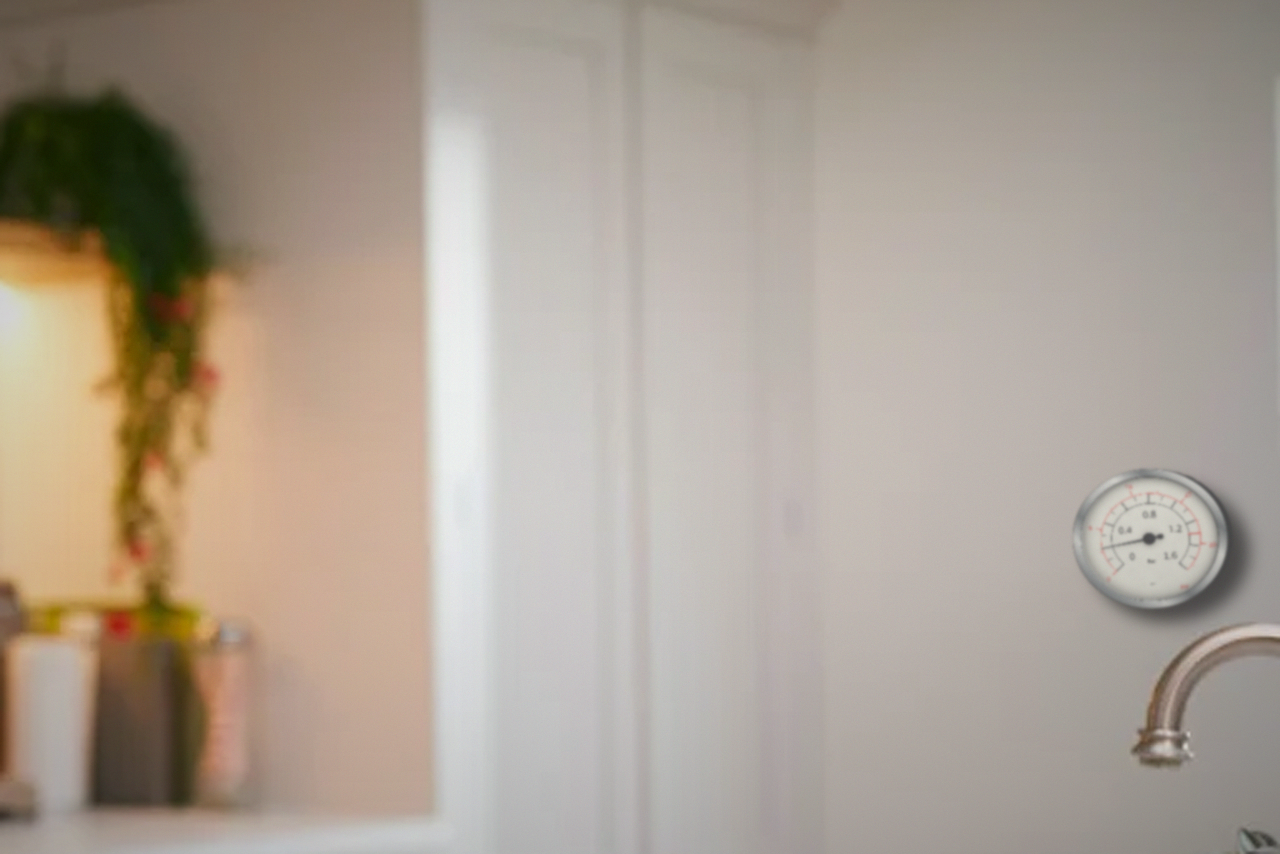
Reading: 0.2 bar
